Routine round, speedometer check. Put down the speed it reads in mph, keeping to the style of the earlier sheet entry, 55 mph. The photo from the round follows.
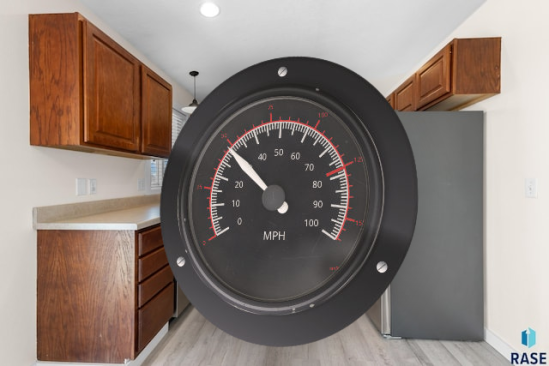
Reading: 30 mph
